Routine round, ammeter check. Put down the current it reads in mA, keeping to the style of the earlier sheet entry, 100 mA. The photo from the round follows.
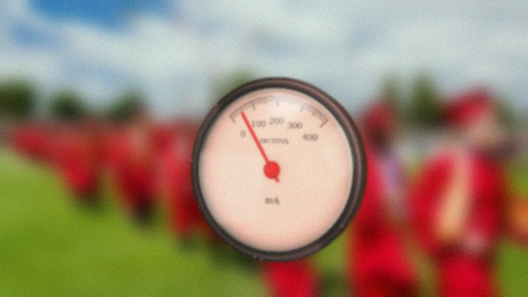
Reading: 50 mA
